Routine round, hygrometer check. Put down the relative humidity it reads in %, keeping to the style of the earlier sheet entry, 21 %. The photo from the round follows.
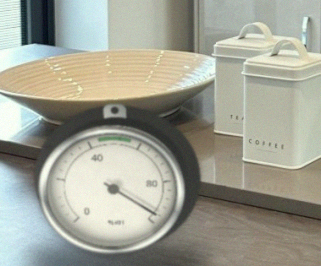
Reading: 96 %
